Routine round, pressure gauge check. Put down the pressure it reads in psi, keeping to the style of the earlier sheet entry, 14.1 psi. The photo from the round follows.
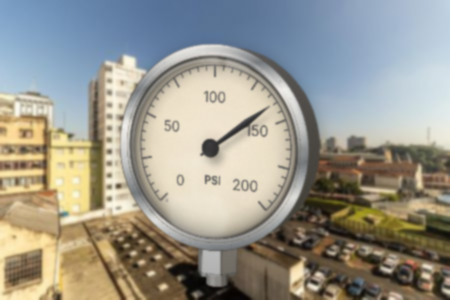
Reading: 140 psi
